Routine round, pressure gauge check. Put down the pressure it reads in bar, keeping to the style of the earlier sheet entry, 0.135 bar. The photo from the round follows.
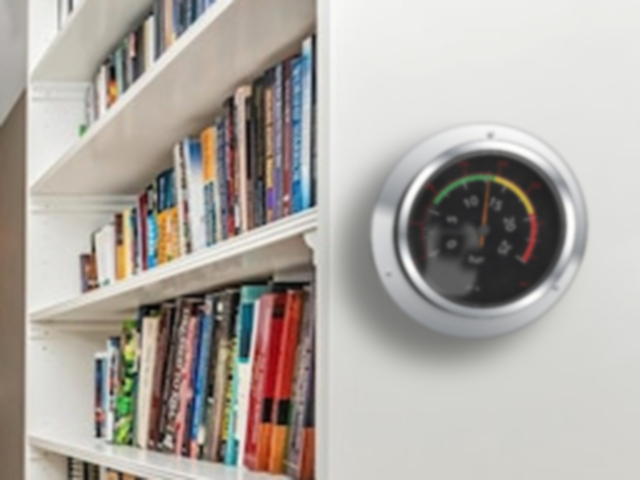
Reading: 12.5 bar
